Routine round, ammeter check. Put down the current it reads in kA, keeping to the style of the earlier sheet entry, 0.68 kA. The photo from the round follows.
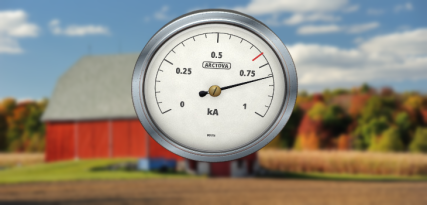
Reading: 0.8 kA
